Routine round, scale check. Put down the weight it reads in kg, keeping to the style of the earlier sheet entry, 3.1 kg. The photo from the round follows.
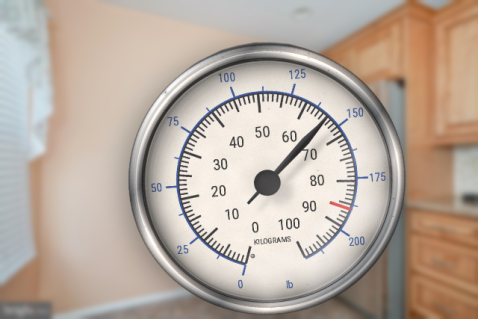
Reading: 65 kg
